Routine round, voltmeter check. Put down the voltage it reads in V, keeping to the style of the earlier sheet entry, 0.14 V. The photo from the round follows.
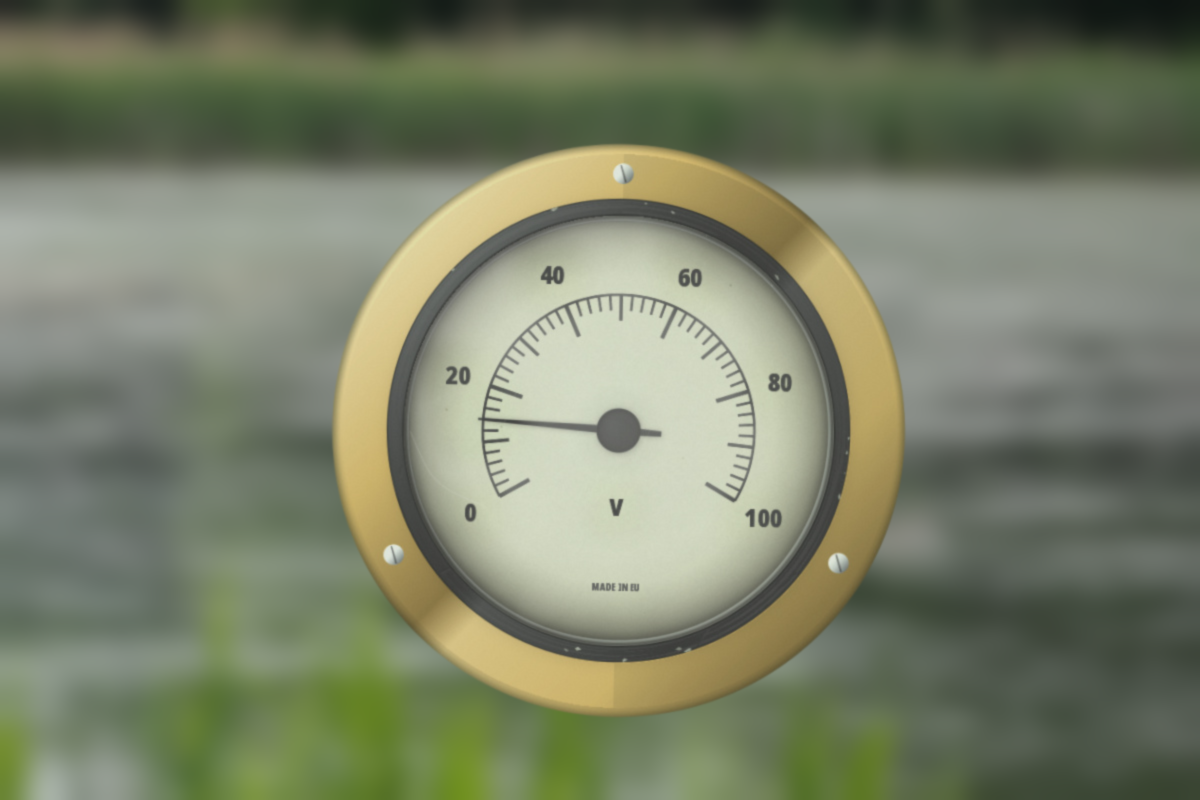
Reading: 14 V
